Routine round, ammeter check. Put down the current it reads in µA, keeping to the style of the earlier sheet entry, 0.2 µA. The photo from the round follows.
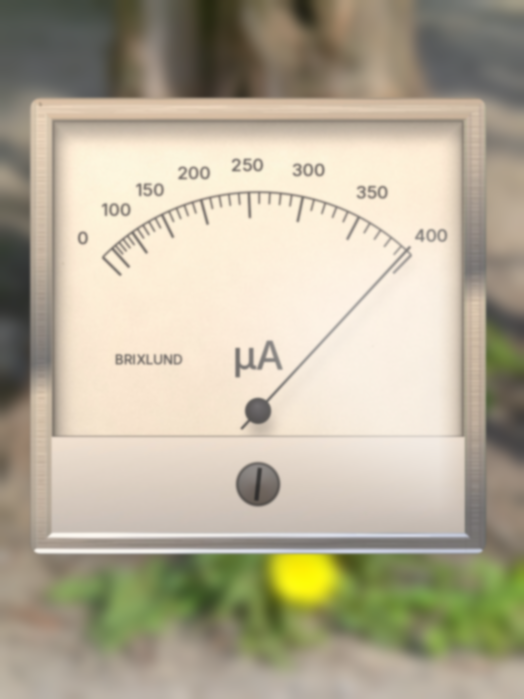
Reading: 395 µA
